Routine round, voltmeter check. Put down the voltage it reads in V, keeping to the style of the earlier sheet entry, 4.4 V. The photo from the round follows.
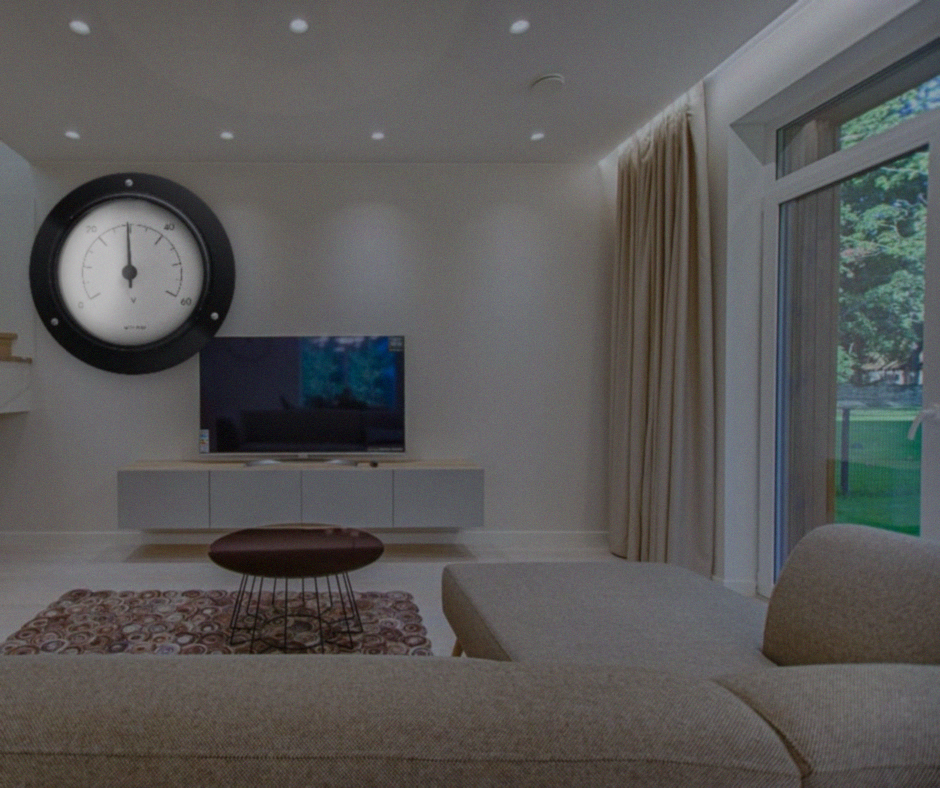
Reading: 30 V
